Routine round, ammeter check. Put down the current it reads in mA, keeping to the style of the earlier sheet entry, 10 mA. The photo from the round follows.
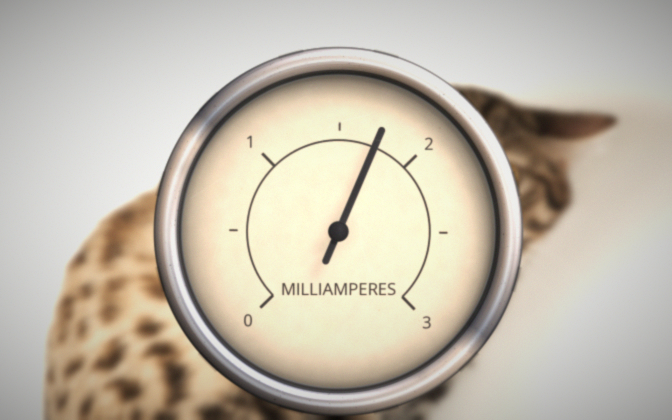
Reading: 1.75 mA
